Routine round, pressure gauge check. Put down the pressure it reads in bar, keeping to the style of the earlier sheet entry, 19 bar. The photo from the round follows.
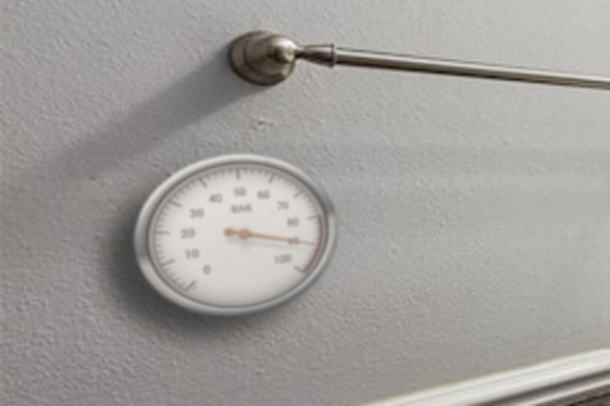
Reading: 90 bar
